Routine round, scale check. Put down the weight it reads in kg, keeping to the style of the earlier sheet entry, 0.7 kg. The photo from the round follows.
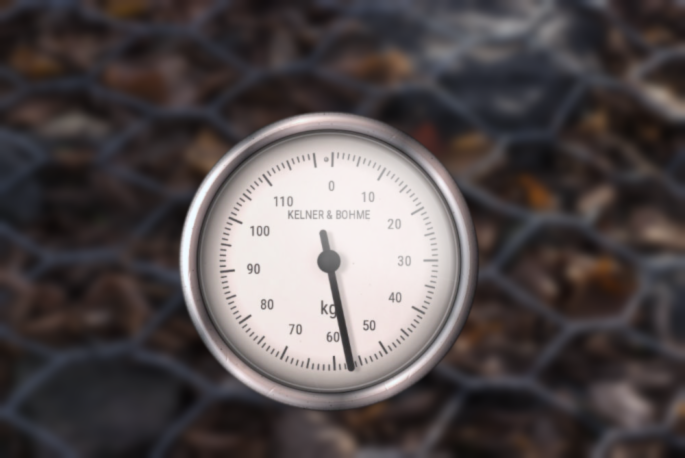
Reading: 57 kg
